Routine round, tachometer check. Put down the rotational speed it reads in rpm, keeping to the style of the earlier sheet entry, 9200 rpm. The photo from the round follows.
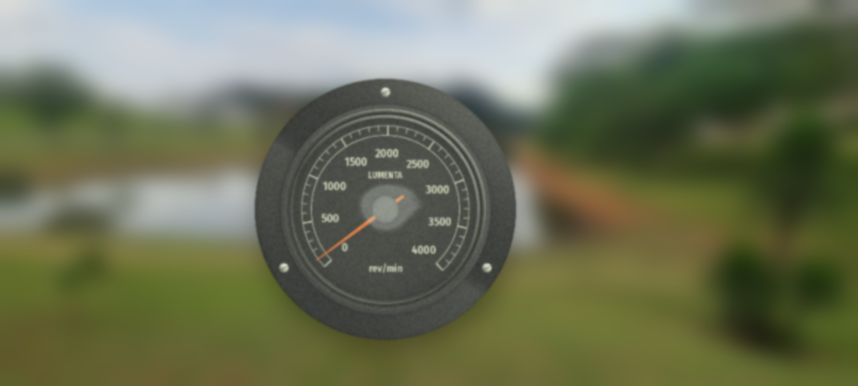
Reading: 100 rpm
